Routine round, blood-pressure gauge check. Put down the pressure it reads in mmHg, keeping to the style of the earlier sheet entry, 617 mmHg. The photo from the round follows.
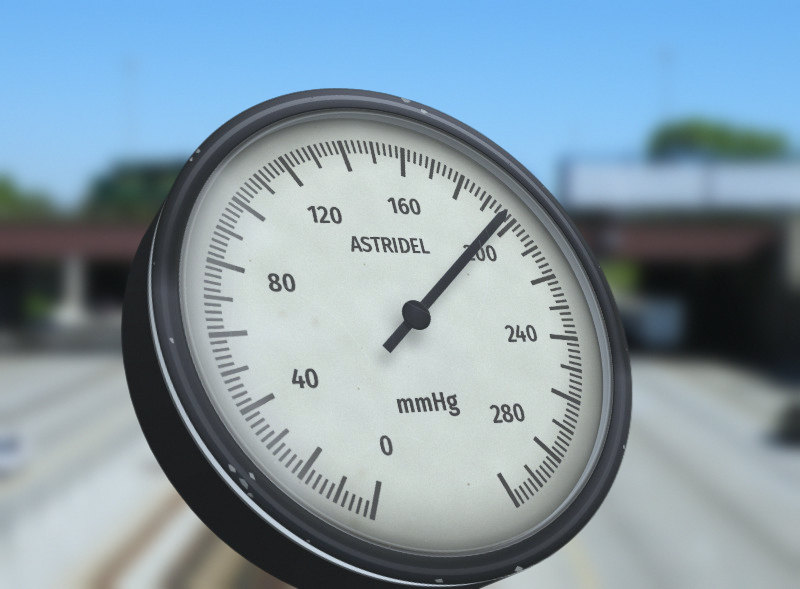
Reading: 196 mmHg
